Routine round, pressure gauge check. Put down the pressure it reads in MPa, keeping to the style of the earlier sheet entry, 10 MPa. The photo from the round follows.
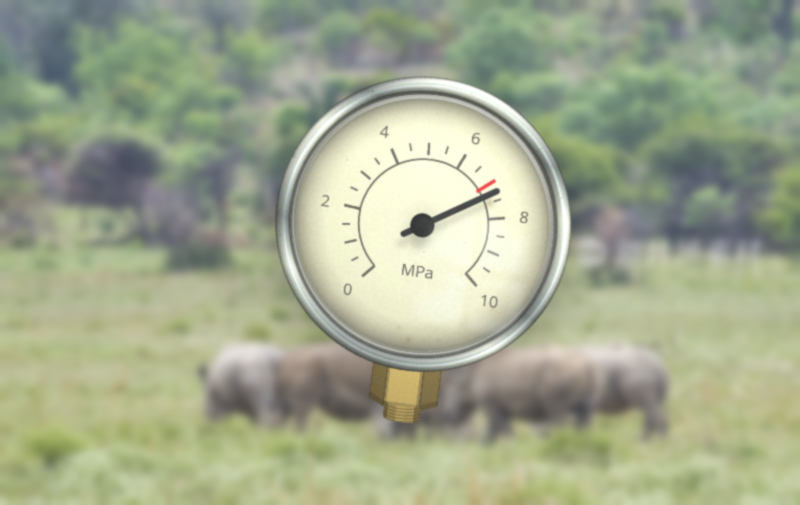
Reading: 7.25 MPa
